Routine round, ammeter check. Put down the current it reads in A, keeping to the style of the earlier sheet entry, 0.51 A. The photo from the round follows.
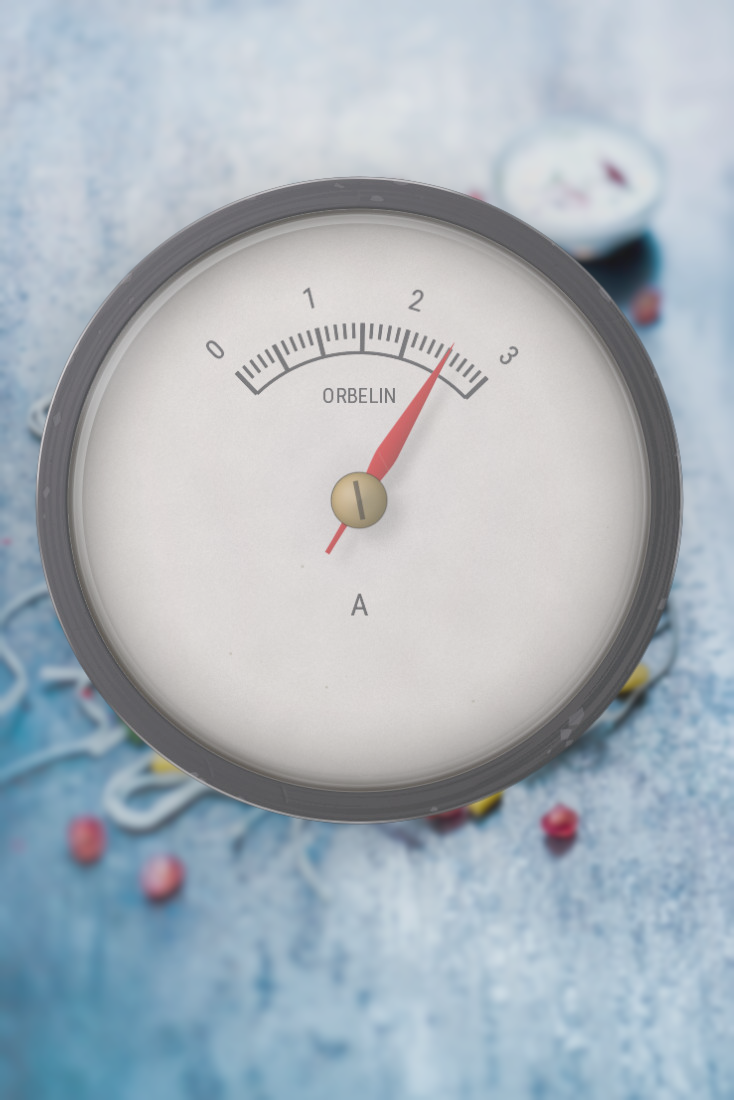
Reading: 2.5 A
